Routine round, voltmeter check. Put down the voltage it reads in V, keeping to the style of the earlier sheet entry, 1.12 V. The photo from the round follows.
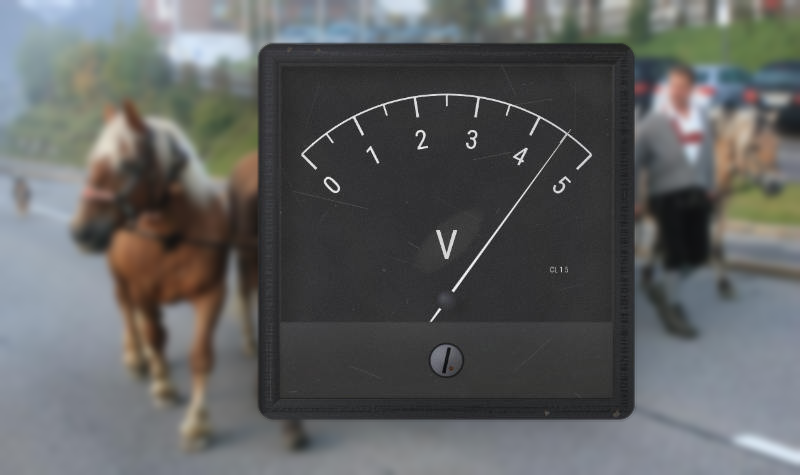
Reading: 4.5 V
